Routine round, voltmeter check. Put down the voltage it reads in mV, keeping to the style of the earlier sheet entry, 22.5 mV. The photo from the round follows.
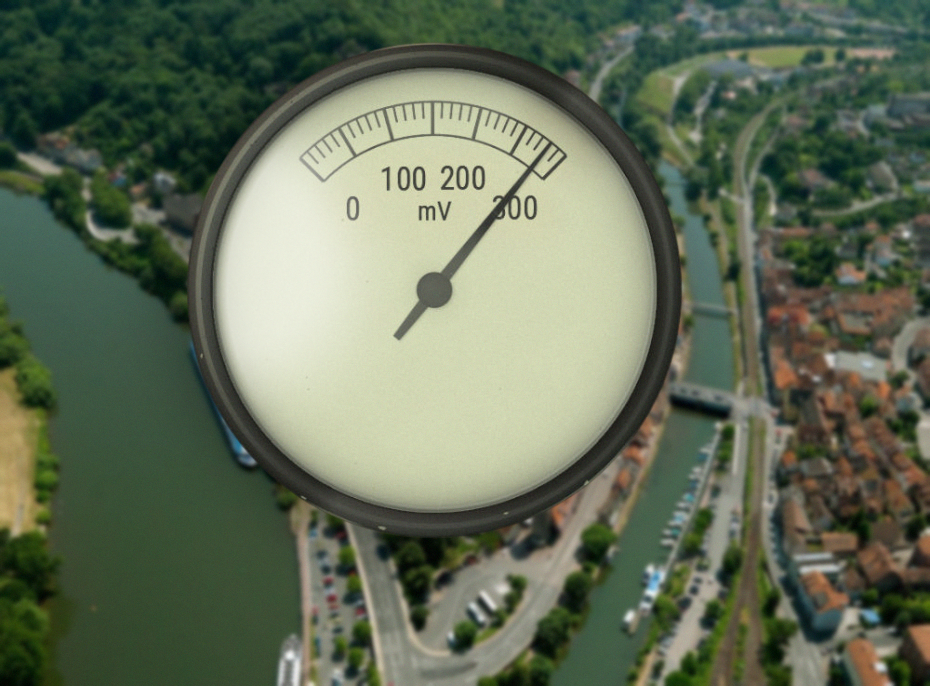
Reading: 280 mV
